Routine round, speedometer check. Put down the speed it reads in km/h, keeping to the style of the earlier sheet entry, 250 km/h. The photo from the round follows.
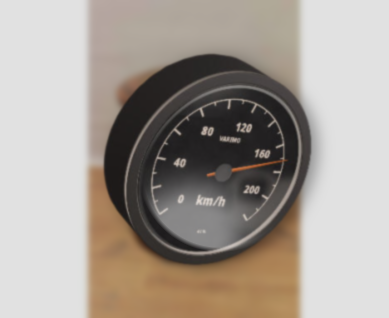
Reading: 170 km/h
